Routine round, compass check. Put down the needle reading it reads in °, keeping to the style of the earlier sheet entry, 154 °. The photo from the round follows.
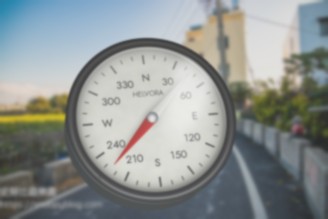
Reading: 225 °
